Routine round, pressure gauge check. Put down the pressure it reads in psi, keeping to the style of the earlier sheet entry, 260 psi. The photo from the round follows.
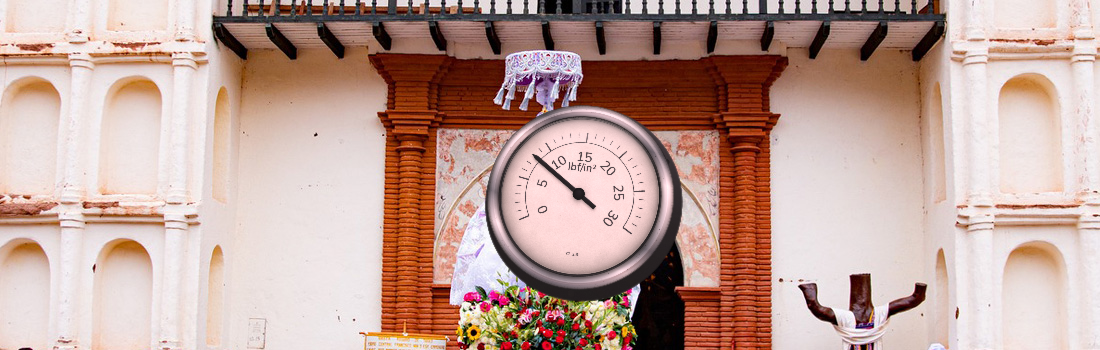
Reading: 8 psi
